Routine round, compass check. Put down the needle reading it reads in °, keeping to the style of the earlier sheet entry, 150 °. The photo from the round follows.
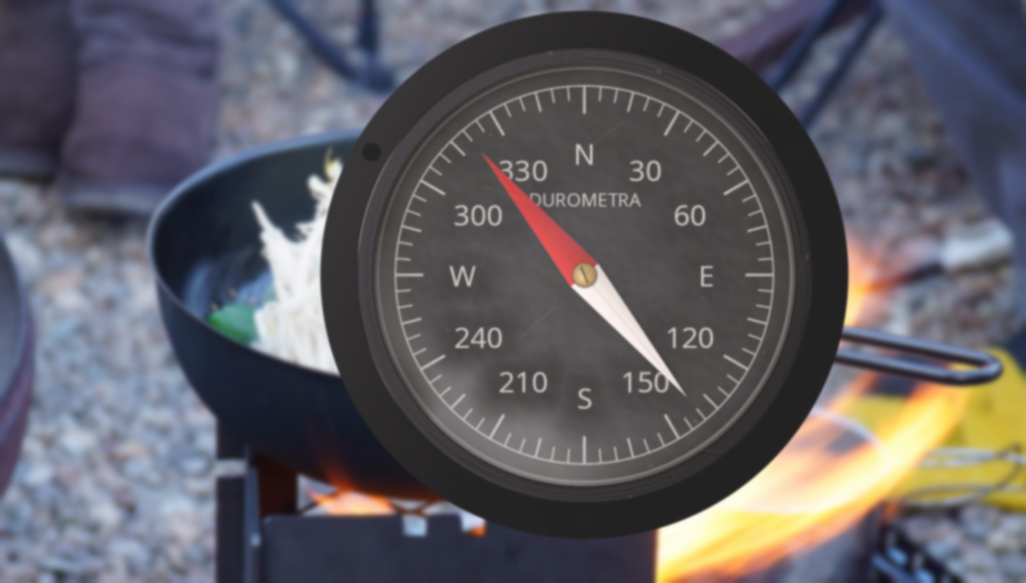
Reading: 320 °
